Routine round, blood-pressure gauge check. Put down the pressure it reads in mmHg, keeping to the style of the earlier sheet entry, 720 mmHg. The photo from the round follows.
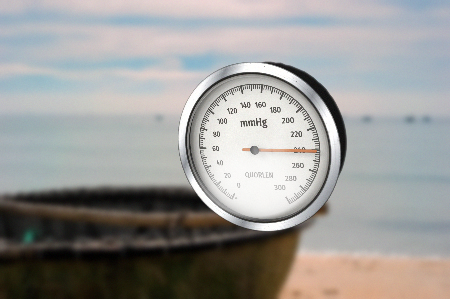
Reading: 240 mmHg
